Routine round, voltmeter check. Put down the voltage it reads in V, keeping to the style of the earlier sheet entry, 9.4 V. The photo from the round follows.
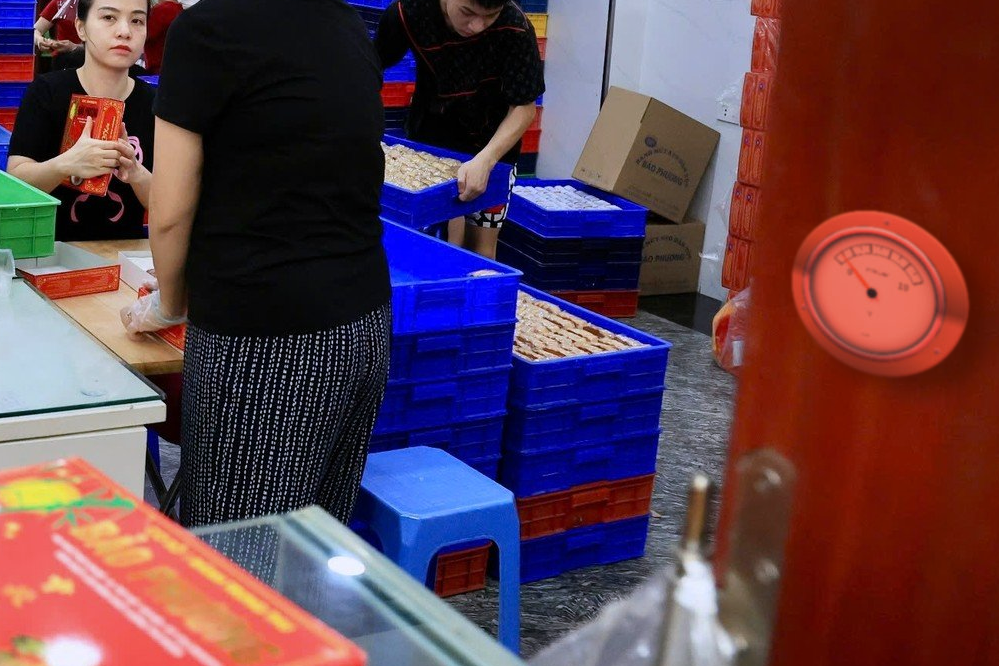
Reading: 1 V
